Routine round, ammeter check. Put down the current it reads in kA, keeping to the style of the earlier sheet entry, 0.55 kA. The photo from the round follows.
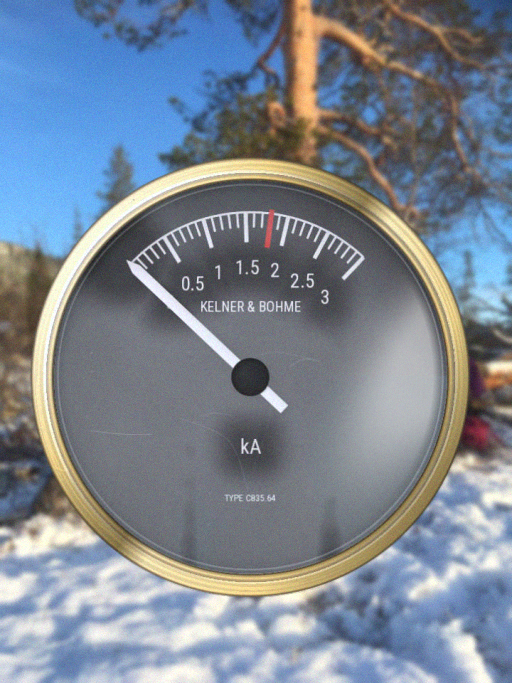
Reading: 0 kA
